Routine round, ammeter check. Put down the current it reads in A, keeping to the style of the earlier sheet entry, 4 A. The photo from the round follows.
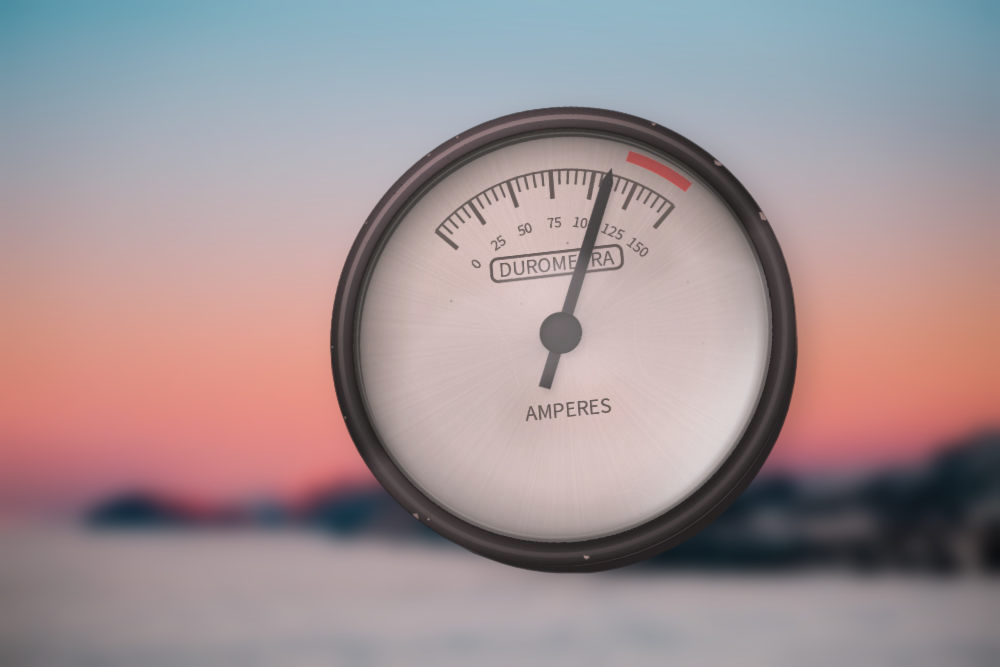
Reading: 110 A
